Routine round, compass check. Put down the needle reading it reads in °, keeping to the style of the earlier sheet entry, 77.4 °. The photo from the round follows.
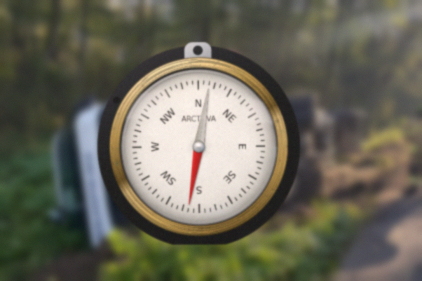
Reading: 190 °
